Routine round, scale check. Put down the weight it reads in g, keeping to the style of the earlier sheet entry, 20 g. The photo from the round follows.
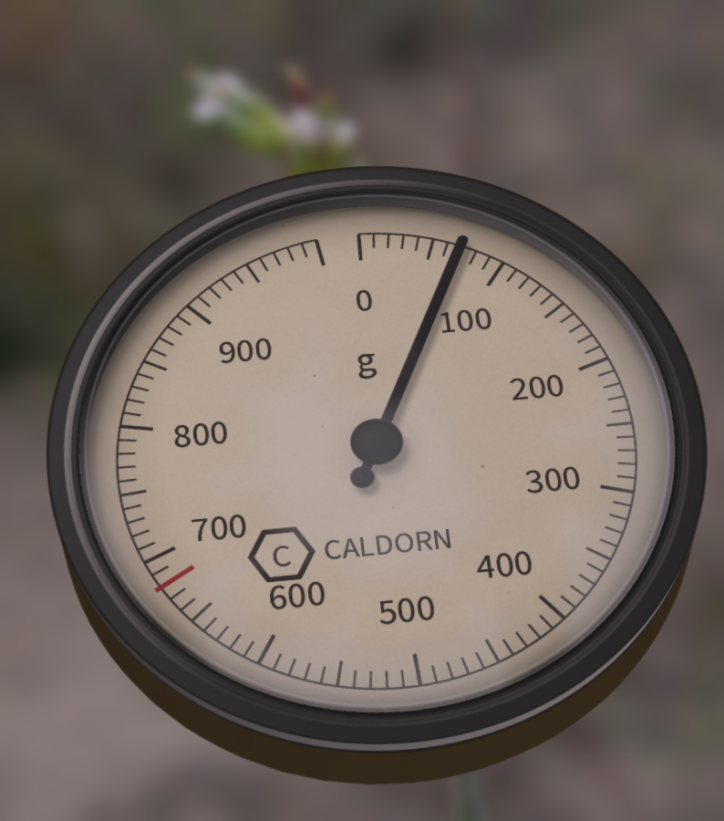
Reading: 70 g
